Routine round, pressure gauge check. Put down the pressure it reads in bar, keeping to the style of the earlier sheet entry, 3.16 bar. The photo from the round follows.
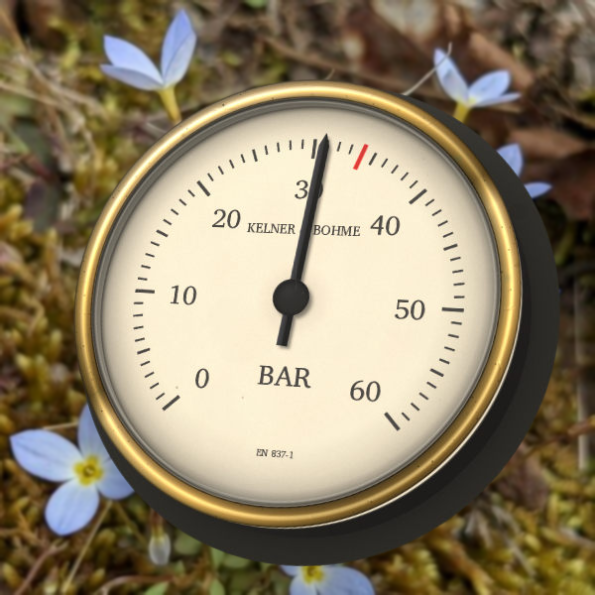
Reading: 31 bar
